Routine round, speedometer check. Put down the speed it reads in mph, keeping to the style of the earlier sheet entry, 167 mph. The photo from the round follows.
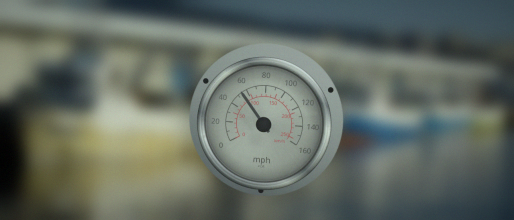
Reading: 55 mph
